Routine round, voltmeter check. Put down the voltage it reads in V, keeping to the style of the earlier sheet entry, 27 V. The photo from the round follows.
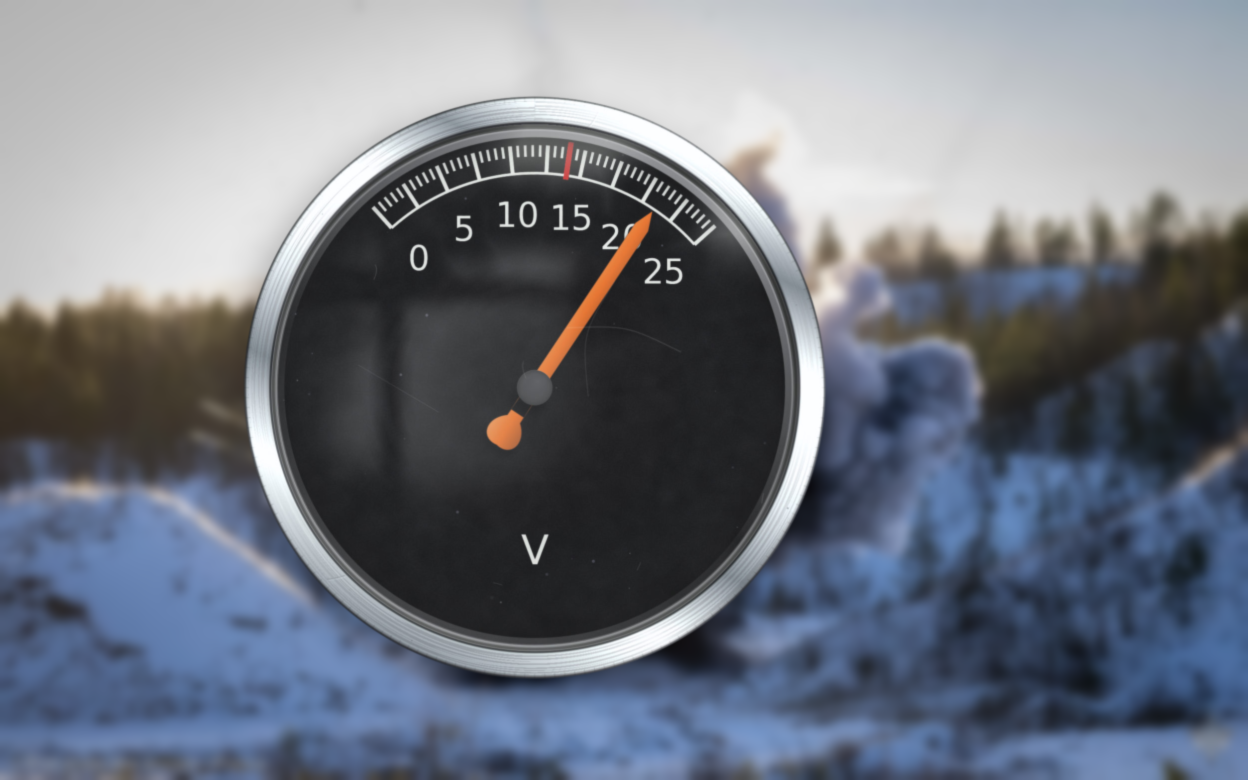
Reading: 21 V
